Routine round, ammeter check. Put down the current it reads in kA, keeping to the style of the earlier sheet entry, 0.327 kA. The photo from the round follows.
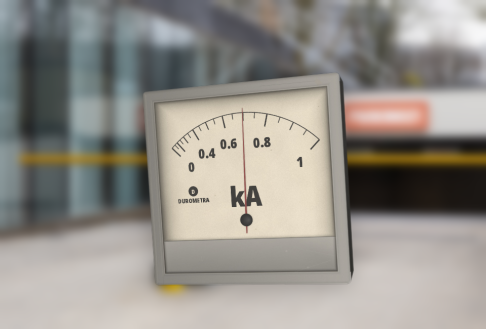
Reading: 0.7 kA
